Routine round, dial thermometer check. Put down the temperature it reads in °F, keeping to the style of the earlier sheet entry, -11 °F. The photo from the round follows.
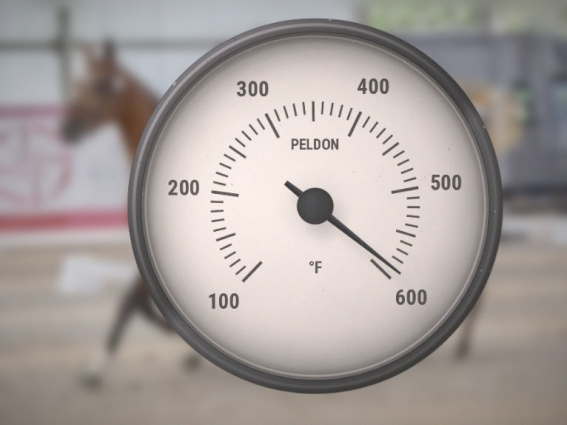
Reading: 590 °F
